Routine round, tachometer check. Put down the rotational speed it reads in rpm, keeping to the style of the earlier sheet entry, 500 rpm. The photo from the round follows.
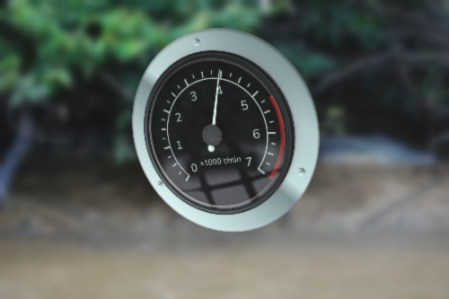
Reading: 4000 rpm
